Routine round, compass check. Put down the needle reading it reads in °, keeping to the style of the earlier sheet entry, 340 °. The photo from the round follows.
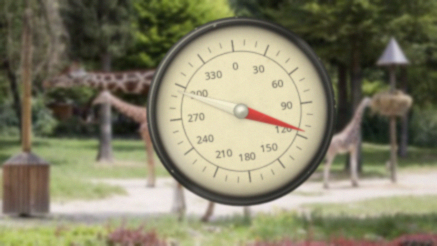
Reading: 115 °
